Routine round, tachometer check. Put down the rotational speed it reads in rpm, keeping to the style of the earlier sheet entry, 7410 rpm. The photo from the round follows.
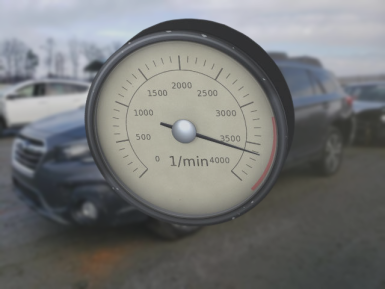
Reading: 3600 rpm
